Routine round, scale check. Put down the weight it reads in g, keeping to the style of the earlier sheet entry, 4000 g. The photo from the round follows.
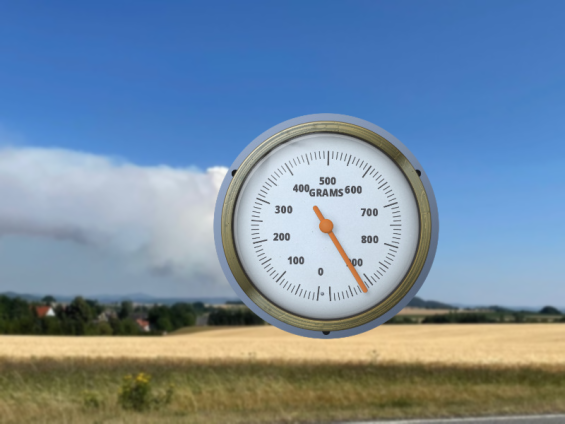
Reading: 920 g
